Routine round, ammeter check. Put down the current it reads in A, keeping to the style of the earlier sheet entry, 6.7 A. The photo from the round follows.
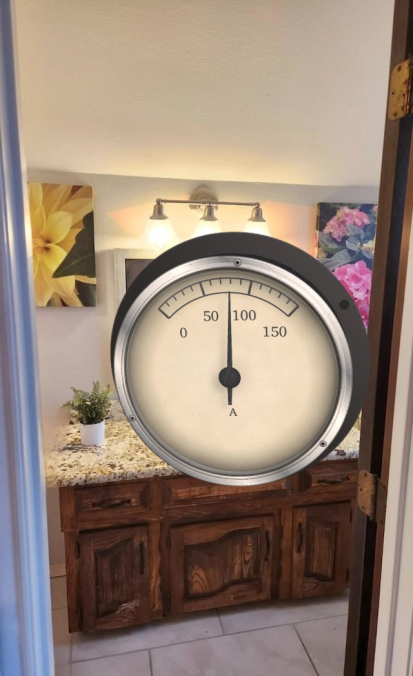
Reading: 80 A
